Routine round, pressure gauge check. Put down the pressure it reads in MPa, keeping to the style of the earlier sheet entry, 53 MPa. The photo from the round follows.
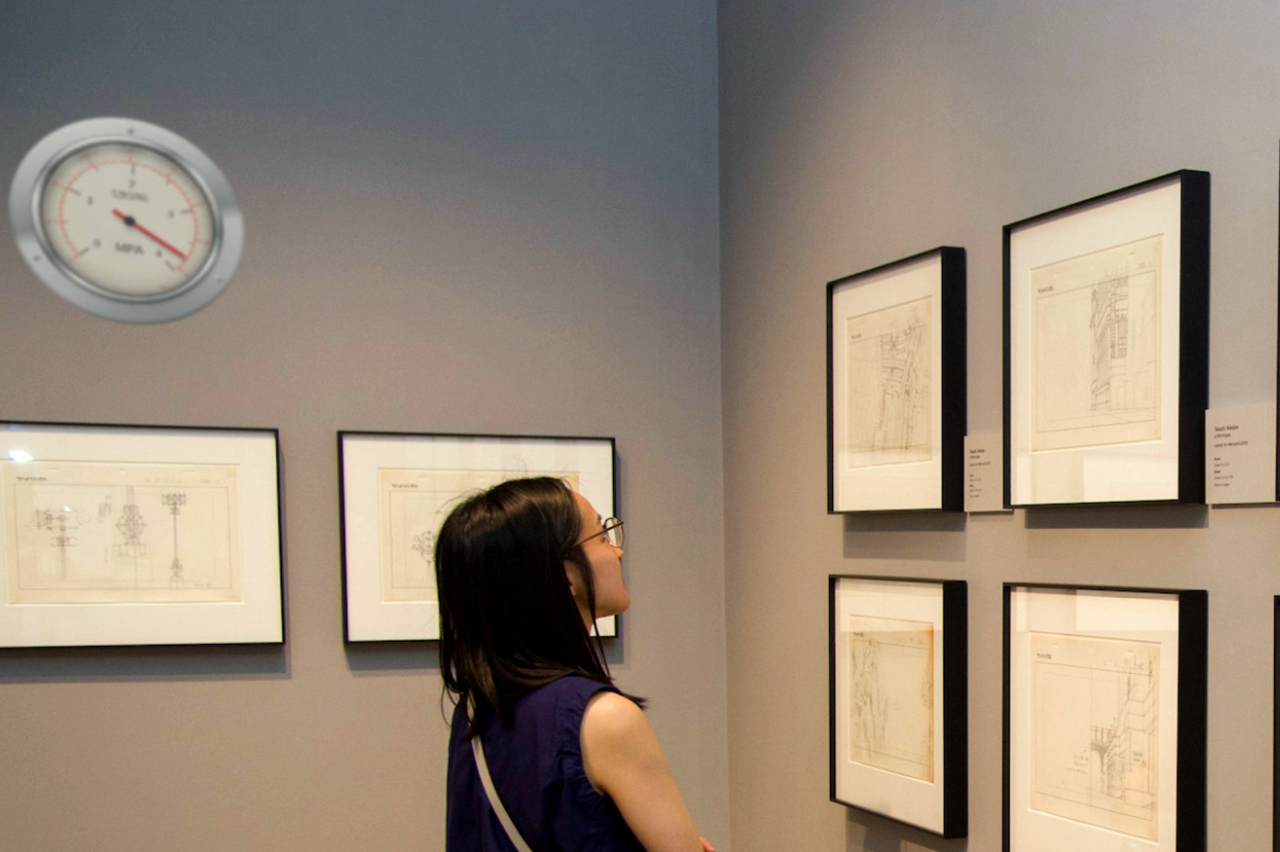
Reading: 3.75 MPa
